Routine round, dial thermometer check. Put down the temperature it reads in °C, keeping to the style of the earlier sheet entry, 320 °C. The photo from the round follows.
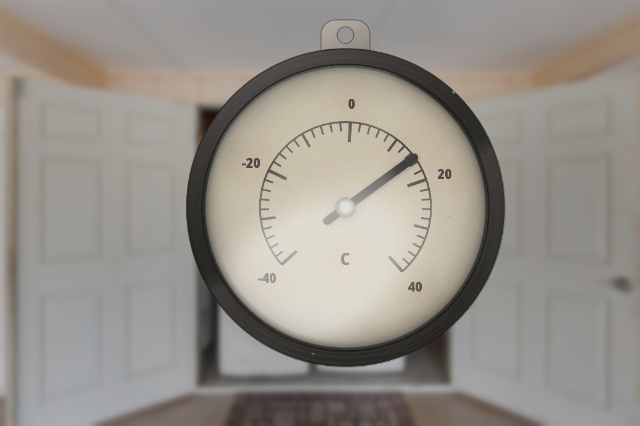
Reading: 15 °C
